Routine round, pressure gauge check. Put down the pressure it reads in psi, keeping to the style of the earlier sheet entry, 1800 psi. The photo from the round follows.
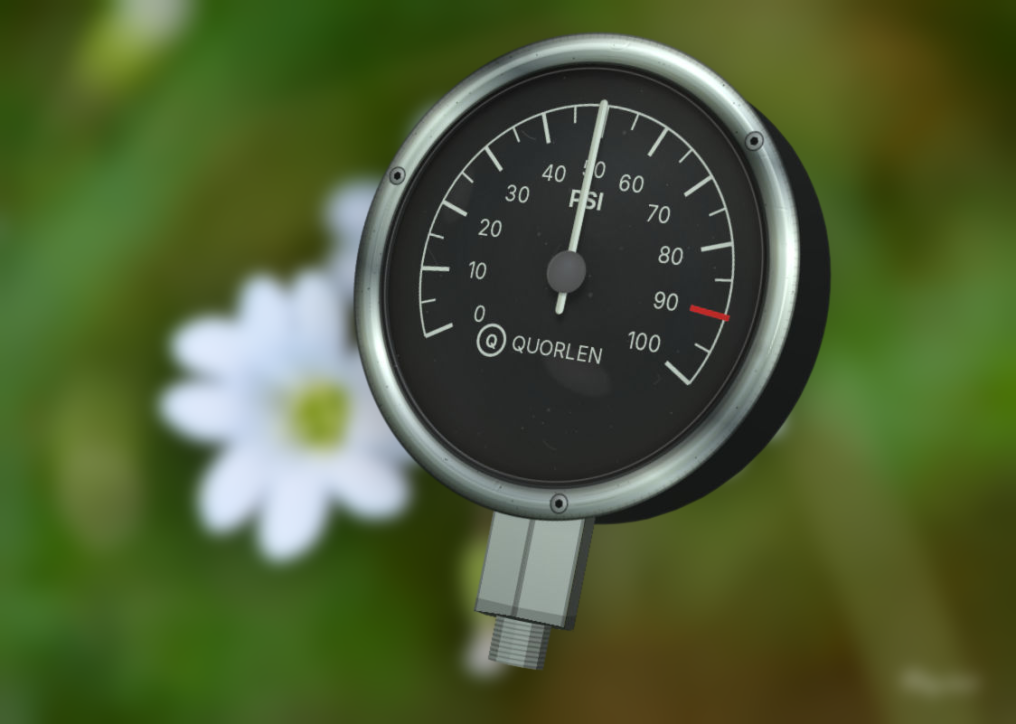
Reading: 50 psi
